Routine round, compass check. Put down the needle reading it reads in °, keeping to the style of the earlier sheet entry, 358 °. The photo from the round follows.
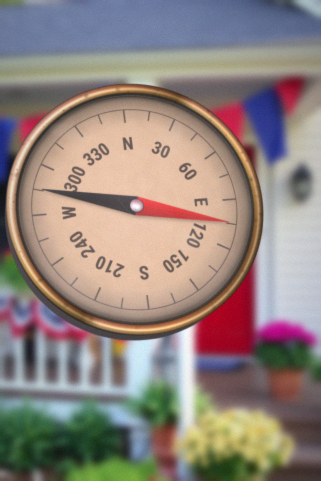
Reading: 105 °
